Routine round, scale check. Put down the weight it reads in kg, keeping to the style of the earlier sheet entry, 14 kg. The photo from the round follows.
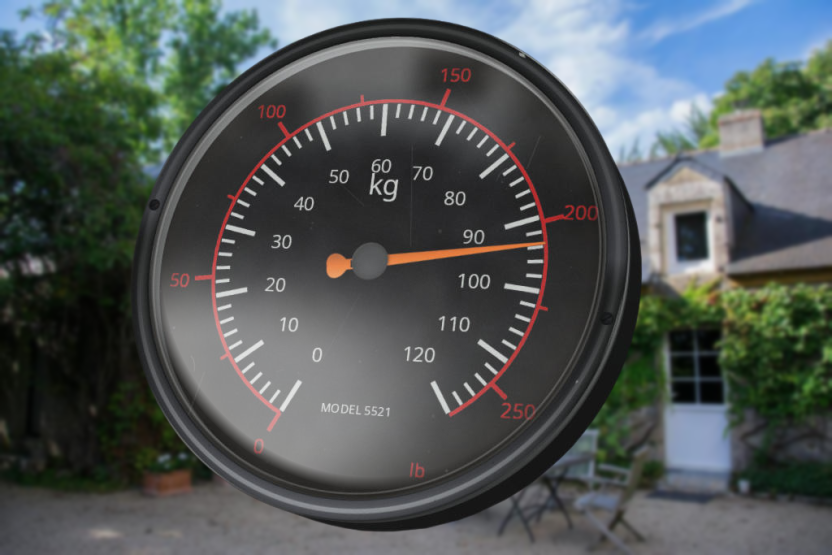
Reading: 94 kg
